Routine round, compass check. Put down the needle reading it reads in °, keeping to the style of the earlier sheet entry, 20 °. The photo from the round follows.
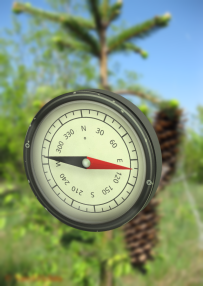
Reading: 100 °
